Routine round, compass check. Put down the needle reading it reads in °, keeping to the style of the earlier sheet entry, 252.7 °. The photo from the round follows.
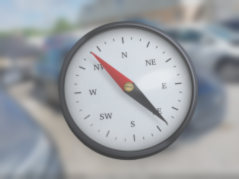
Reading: 320 °
